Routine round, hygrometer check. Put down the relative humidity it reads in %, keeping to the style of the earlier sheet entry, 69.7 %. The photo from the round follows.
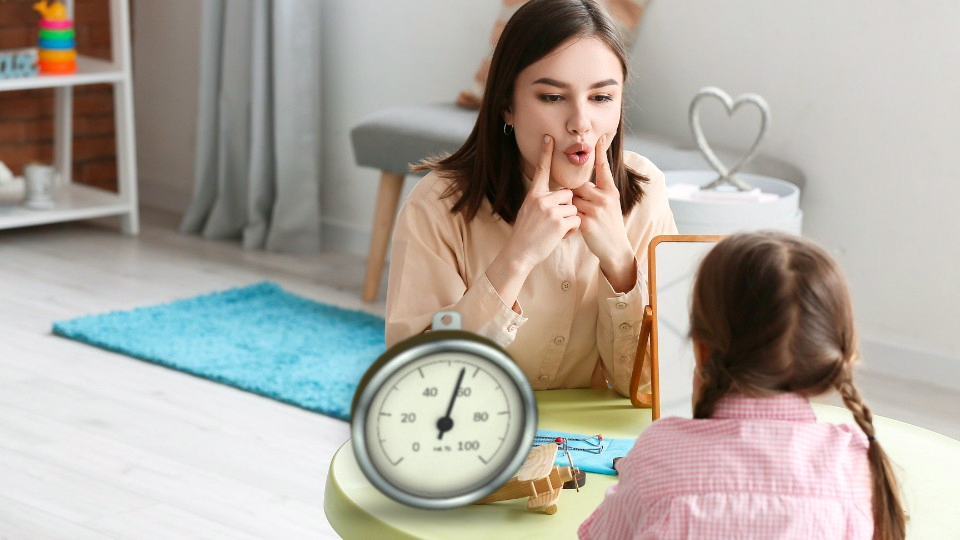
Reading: 55 %
